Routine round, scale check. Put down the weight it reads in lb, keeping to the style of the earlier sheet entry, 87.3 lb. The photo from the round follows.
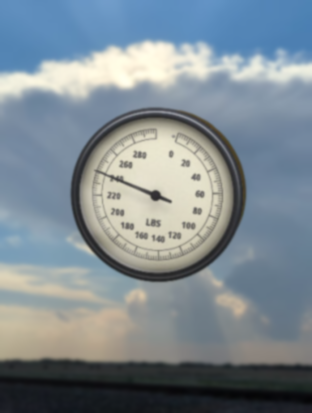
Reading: 240 lb
